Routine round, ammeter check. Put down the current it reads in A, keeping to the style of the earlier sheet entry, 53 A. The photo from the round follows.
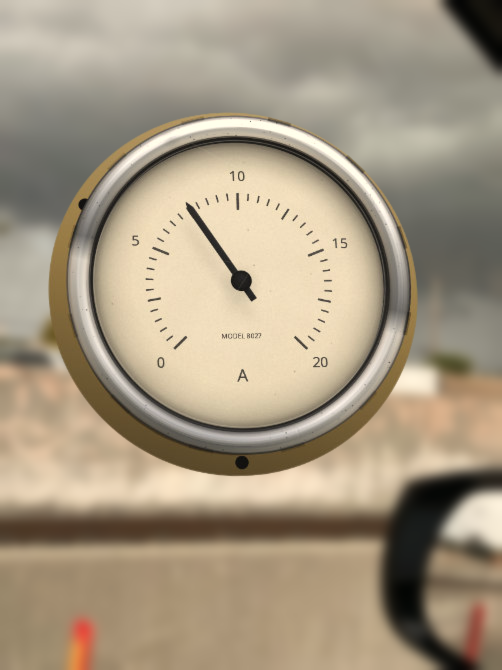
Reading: 7.5 A
